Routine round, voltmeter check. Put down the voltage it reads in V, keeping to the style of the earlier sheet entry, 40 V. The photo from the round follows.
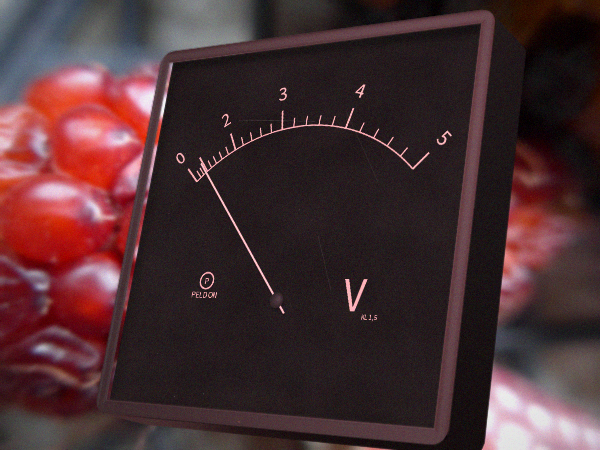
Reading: 1 V
